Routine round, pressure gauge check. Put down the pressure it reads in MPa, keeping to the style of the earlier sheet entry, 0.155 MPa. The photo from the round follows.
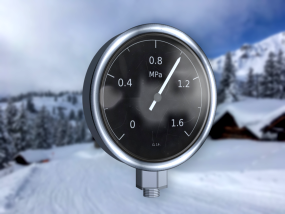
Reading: 1 MPa
